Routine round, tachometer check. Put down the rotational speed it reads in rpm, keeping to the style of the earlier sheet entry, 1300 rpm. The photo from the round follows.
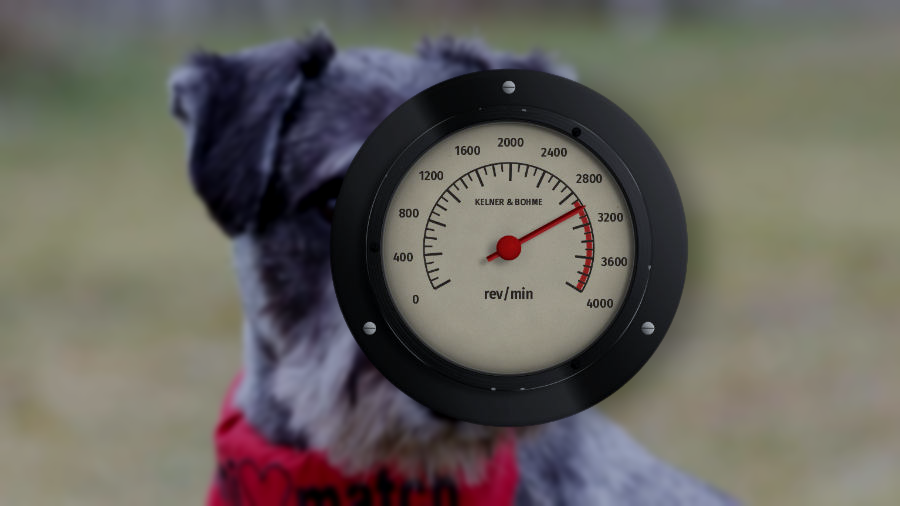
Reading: 3000 rpm
